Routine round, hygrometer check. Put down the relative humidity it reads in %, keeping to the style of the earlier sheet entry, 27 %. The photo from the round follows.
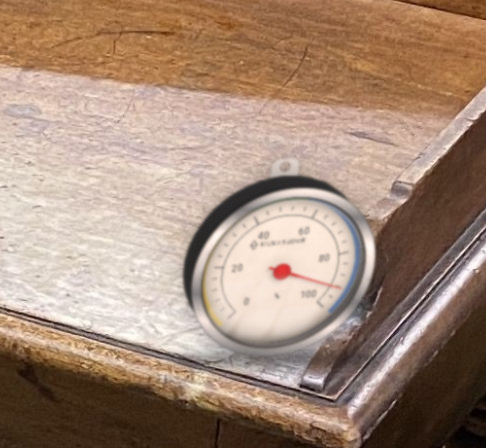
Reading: 92 %
